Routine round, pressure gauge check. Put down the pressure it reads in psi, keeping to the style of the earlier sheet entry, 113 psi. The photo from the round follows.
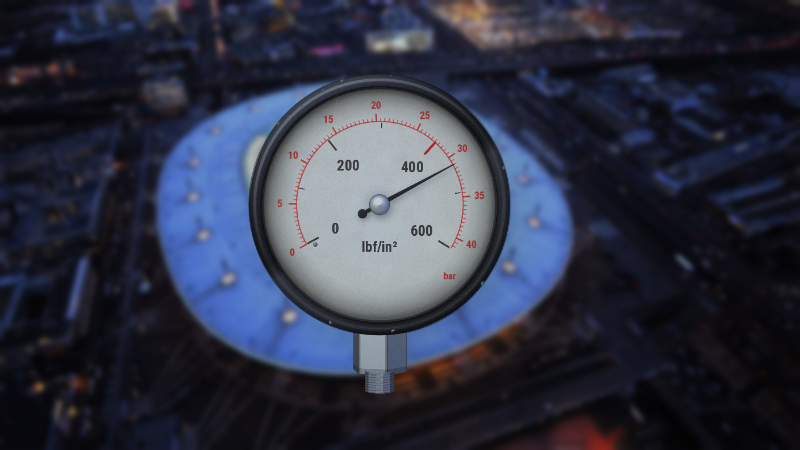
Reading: 450 psi
